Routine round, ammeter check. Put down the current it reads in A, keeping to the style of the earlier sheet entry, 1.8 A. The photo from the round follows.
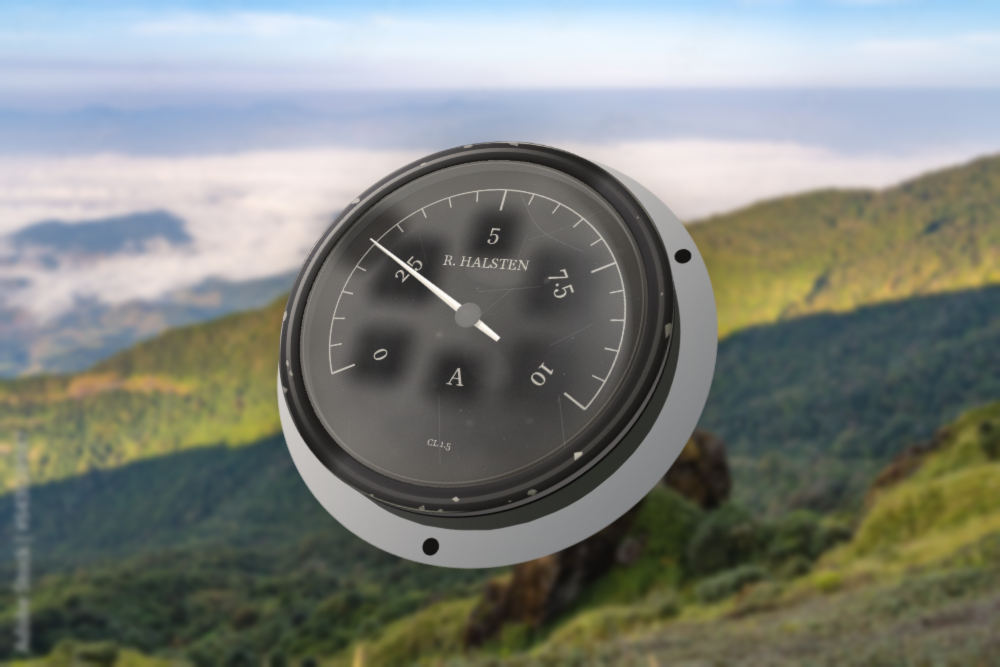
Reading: 2.5 A
